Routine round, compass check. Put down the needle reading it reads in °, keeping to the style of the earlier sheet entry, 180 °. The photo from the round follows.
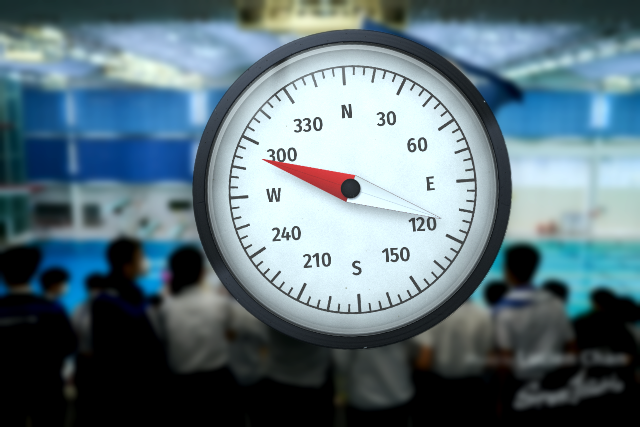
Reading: 292.5 °
